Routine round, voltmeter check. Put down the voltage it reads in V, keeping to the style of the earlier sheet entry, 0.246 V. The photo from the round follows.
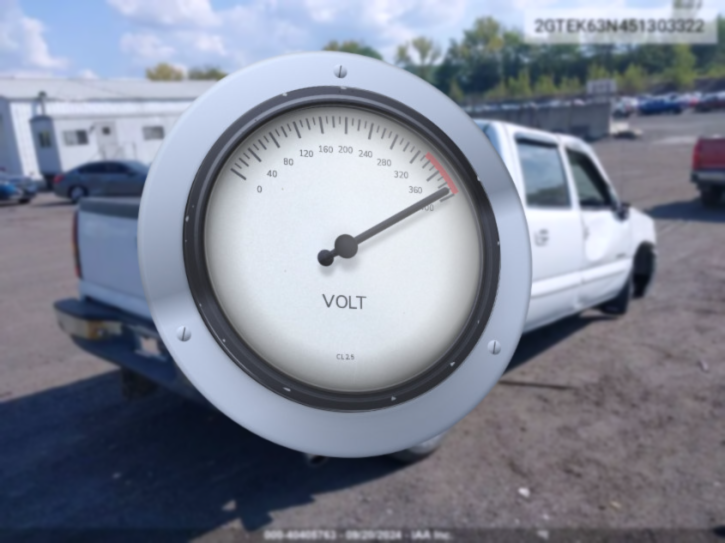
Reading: 390 V
